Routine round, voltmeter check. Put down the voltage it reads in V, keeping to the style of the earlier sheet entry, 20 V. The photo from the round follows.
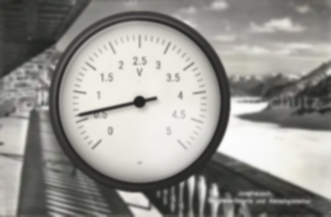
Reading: 0.6 V
